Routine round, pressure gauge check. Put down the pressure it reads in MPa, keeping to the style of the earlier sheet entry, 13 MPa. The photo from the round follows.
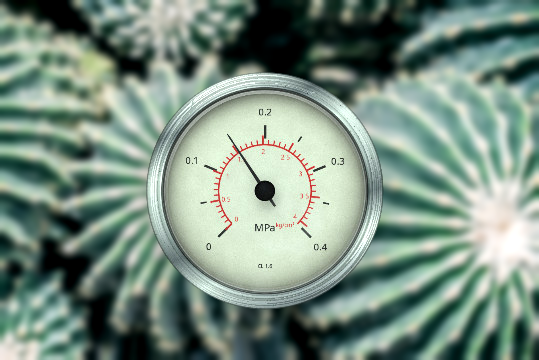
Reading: 0.15 MPa
